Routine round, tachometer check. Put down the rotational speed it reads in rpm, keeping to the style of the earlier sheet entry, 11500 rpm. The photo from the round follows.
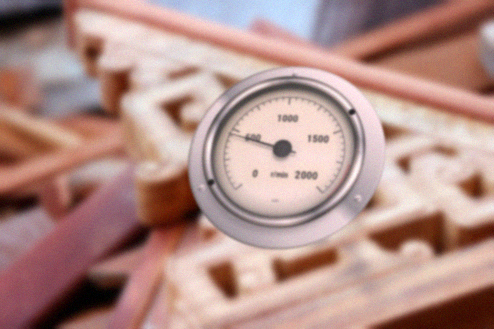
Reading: 450 rpm
